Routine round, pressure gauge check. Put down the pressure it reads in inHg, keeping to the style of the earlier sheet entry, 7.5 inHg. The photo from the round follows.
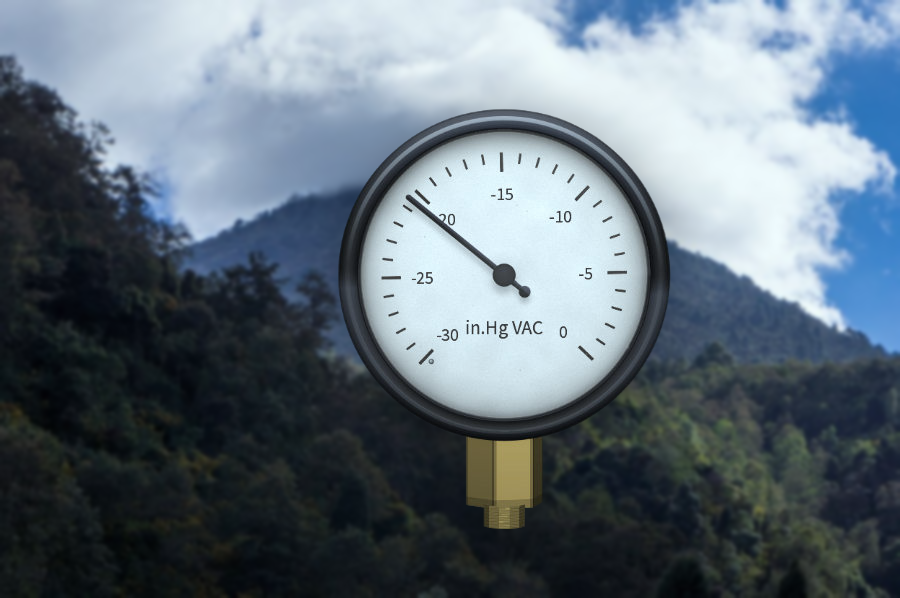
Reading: -20.5 inHg
